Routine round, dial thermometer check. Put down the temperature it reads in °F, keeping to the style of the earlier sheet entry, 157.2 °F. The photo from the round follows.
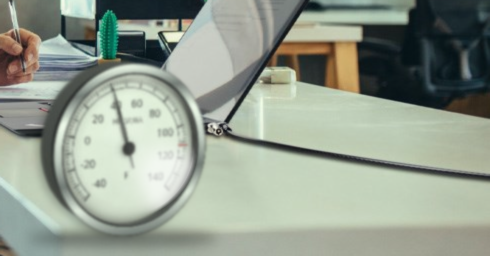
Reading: 40 °F
